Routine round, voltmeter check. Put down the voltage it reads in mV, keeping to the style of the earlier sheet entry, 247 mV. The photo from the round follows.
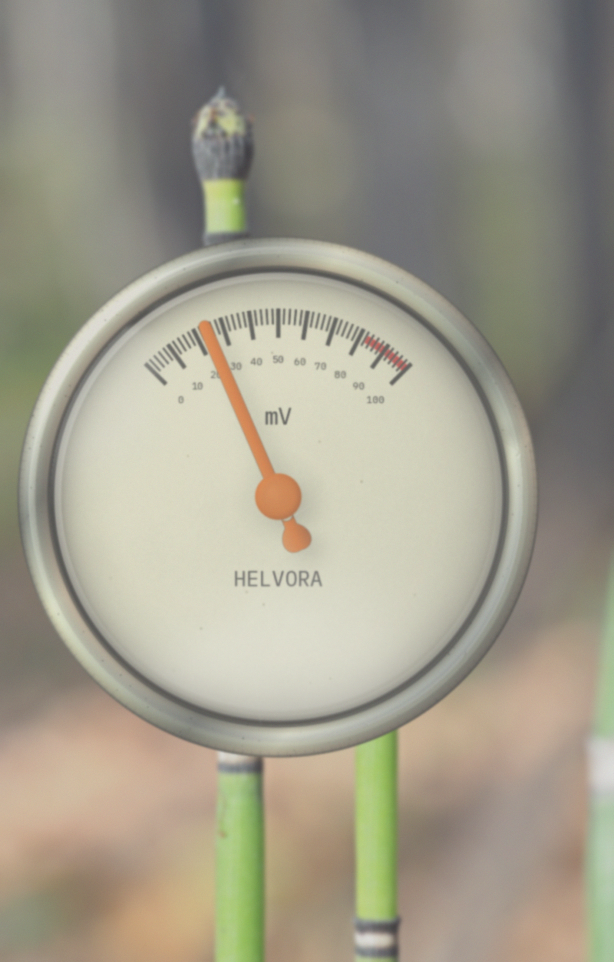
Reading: 24 mV
